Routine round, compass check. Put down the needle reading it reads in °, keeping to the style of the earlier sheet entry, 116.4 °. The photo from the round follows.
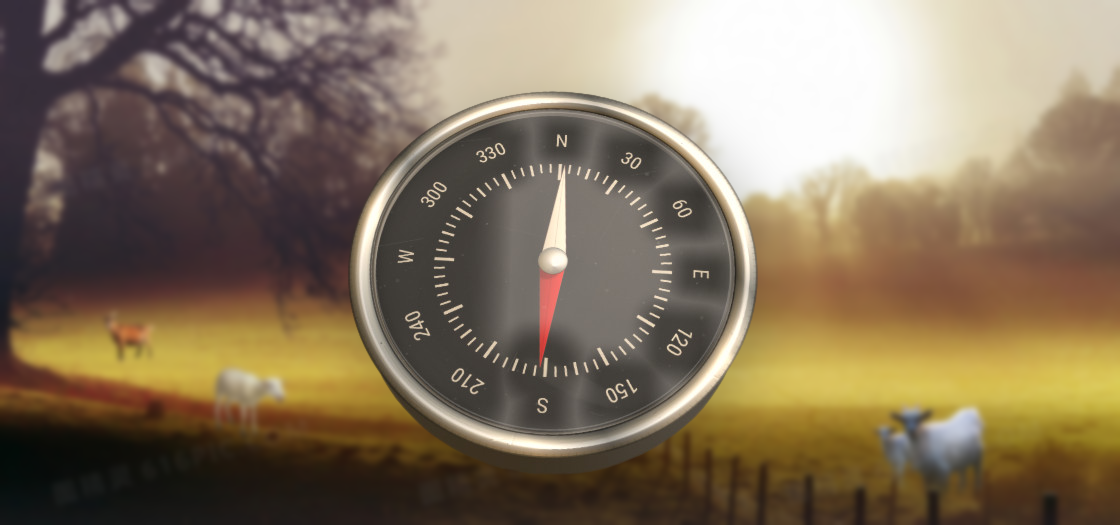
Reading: 182.5 °
